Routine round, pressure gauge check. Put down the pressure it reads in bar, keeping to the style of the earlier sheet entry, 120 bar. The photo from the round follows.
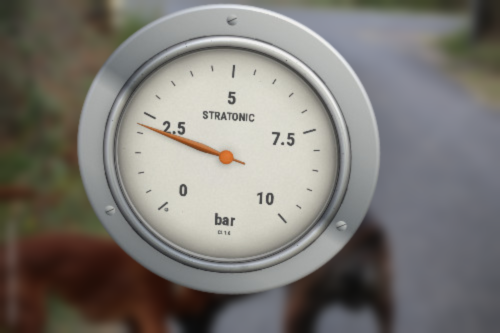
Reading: 2.25 bar
